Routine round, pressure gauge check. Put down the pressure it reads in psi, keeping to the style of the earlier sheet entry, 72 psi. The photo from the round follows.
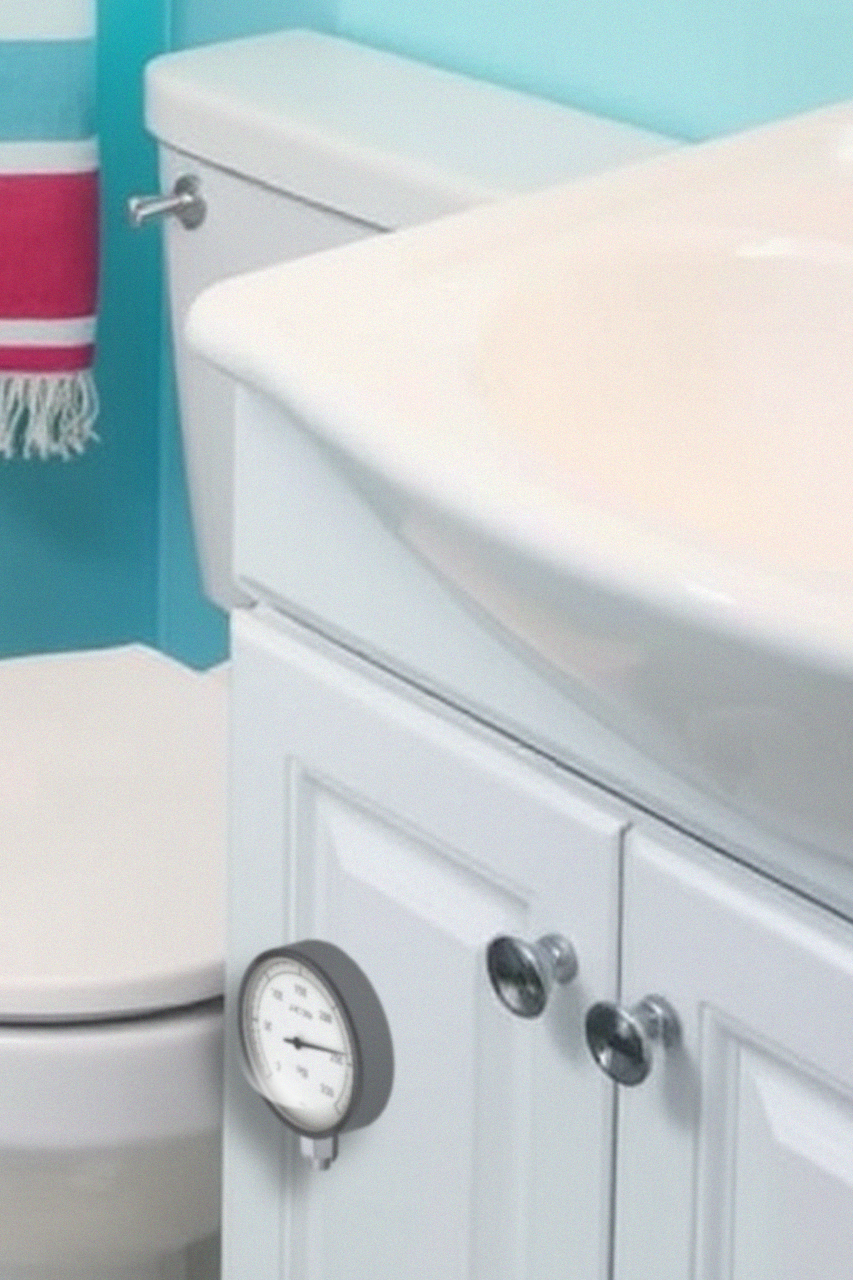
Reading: 240 psi
